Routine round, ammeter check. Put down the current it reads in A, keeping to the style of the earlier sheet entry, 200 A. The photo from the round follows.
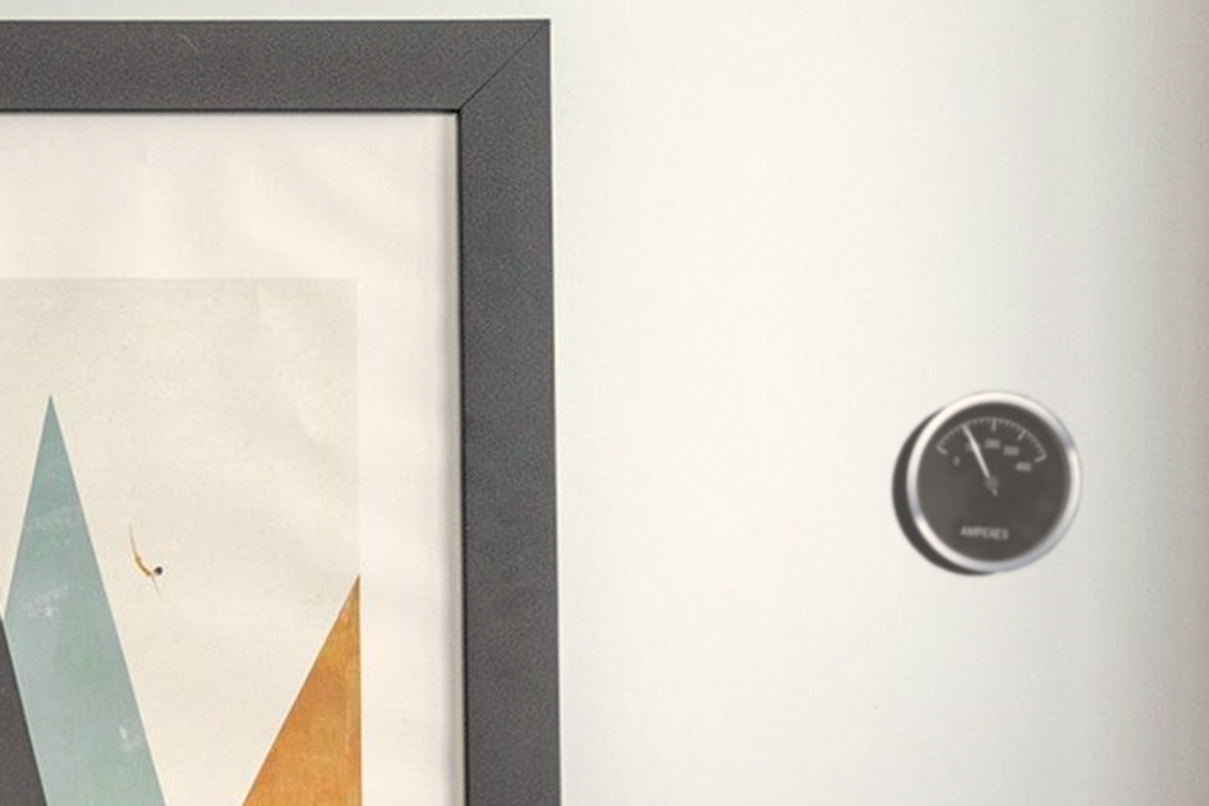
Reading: 100 A
